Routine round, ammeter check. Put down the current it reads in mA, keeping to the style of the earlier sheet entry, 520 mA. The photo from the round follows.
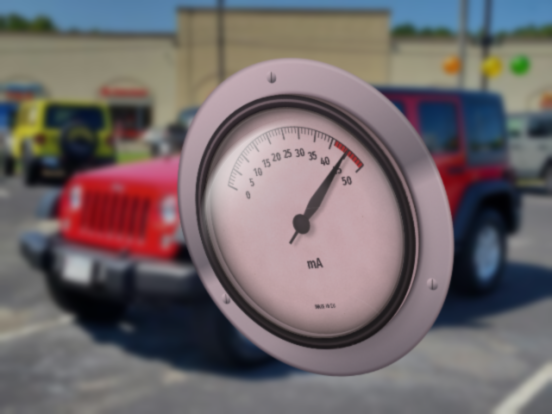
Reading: 45 mA
